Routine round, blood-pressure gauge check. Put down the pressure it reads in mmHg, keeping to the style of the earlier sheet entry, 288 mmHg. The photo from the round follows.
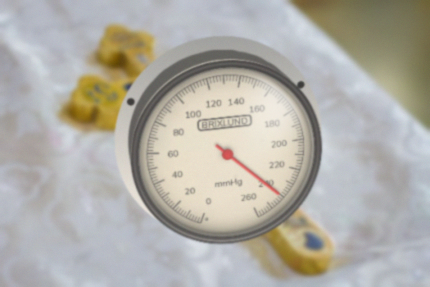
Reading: 240 mmHg
